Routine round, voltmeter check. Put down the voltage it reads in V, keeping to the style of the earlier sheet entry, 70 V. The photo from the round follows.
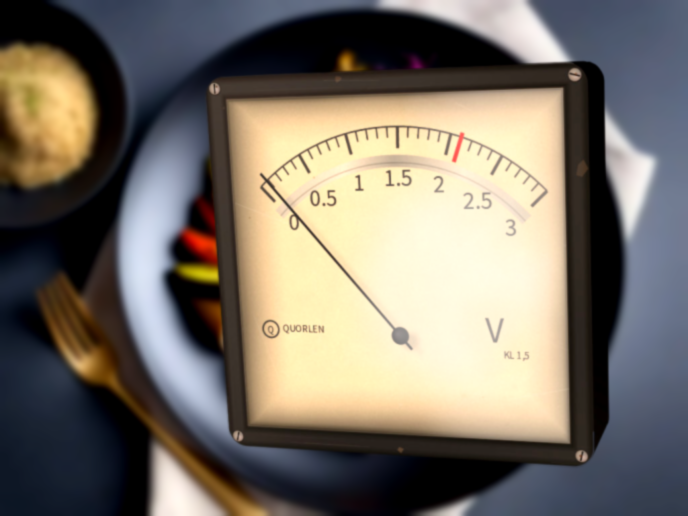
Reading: 0.1 V
